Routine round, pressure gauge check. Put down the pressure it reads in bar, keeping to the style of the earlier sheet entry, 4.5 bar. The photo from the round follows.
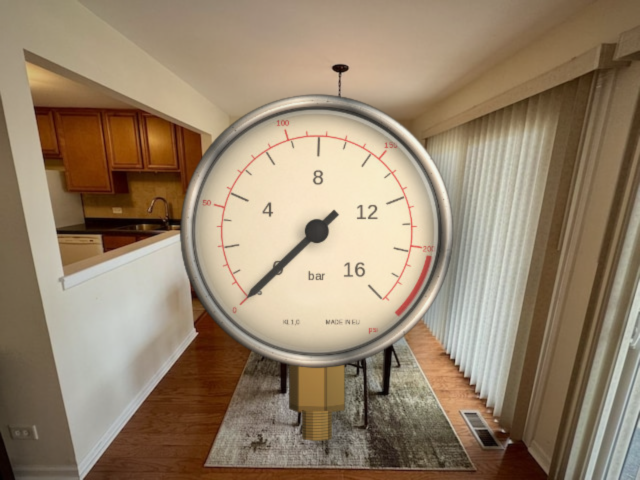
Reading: 0 bar
